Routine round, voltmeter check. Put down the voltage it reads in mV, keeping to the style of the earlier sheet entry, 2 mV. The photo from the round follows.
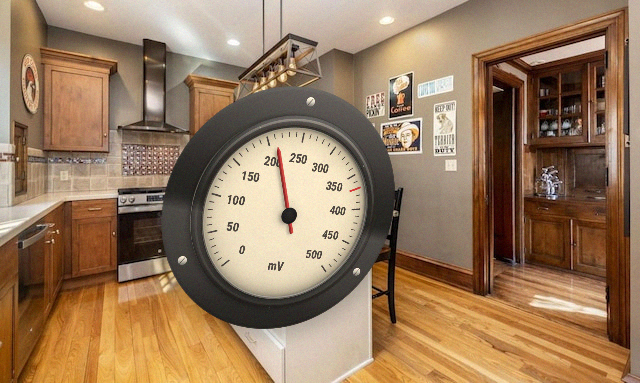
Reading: 210 mV
